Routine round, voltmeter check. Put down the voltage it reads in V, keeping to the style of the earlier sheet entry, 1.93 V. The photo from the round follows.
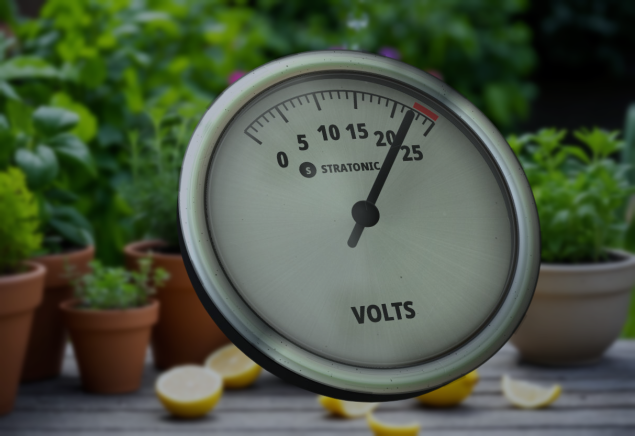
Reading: 22 V
